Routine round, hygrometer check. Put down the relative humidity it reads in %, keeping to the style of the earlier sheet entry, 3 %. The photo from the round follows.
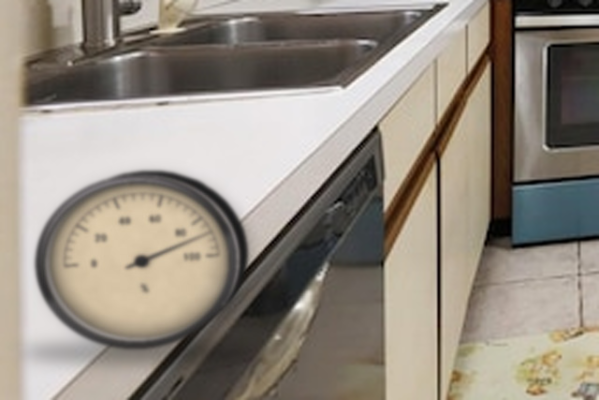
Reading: 88 %
